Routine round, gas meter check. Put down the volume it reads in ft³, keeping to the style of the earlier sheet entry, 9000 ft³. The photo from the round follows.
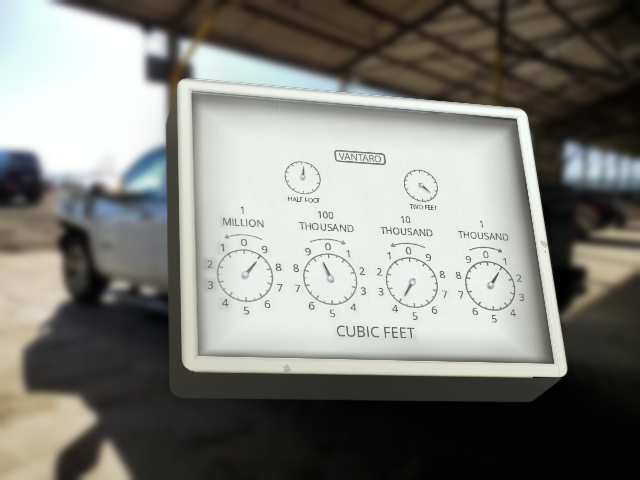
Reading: 894100 ft³
